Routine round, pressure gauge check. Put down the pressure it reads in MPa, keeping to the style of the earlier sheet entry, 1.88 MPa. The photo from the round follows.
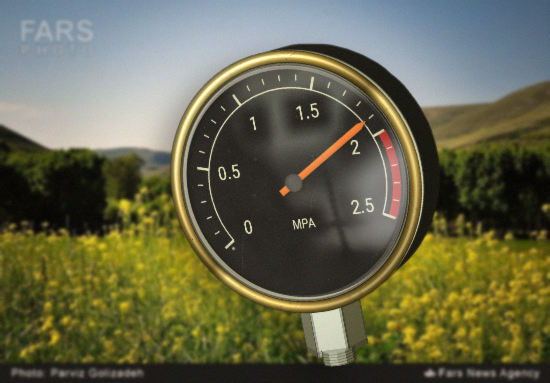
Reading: 1.9 MPa
